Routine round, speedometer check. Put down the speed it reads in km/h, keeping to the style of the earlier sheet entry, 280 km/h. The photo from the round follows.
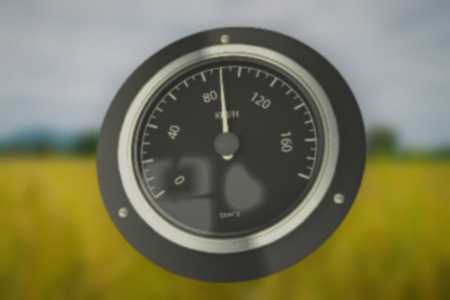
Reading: 90 km/h
